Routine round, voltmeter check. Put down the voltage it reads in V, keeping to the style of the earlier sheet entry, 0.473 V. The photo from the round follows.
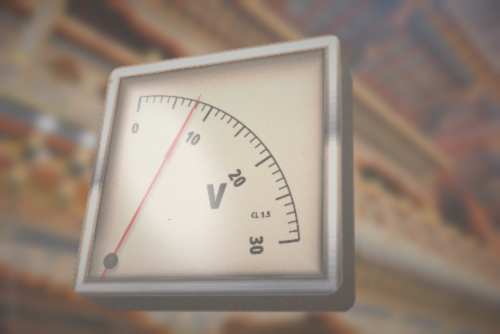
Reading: 8 V
